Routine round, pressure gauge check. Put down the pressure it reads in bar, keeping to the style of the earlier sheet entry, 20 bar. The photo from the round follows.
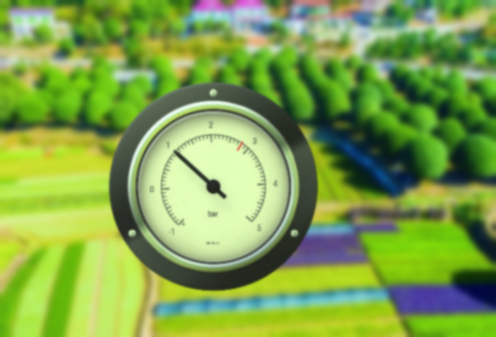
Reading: 1 bar
